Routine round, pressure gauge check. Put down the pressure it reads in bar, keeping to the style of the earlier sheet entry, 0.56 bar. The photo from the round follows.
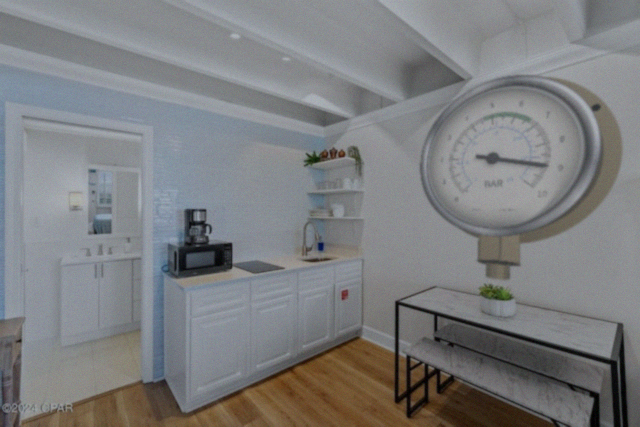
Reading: 9 bar
